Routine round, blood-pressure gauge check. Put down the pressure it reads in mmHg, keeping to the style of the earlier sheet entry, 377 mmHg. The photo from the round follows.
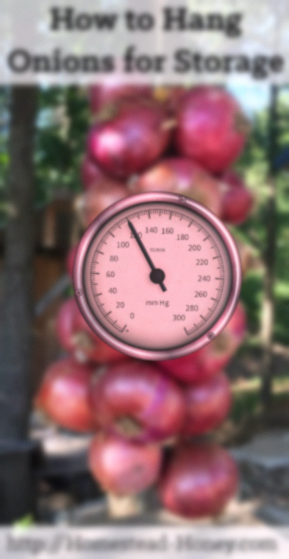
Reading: 120 mmHg
